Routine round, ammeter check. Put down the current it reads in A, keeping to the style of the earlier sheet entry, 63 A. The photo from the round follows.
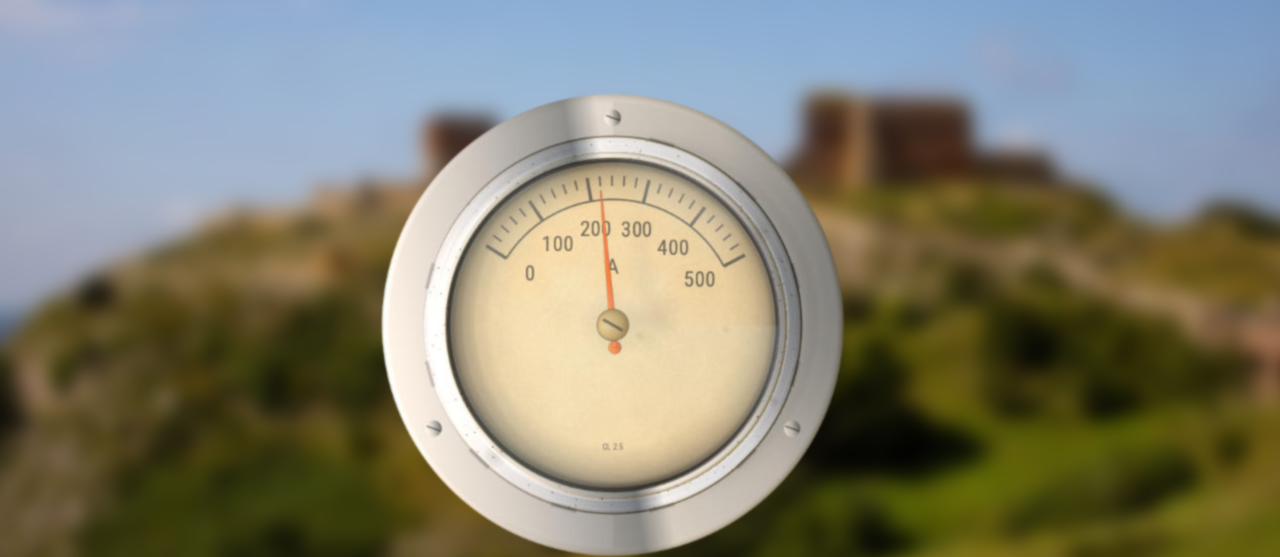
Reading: 220 A
